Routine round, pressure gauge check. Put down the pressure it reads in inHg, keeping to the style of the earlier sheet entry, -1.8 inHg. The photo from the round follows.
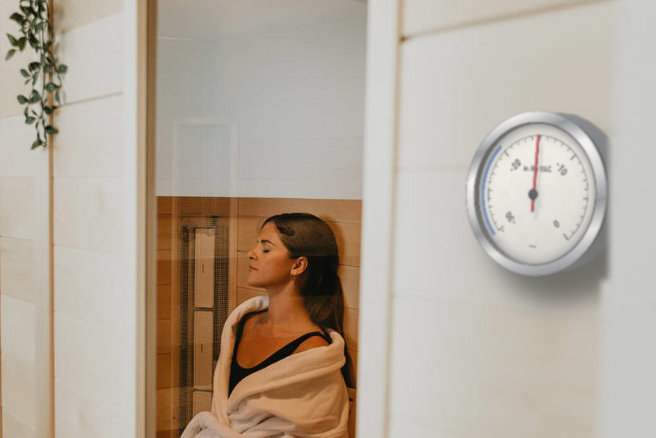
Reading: -15 inHg
